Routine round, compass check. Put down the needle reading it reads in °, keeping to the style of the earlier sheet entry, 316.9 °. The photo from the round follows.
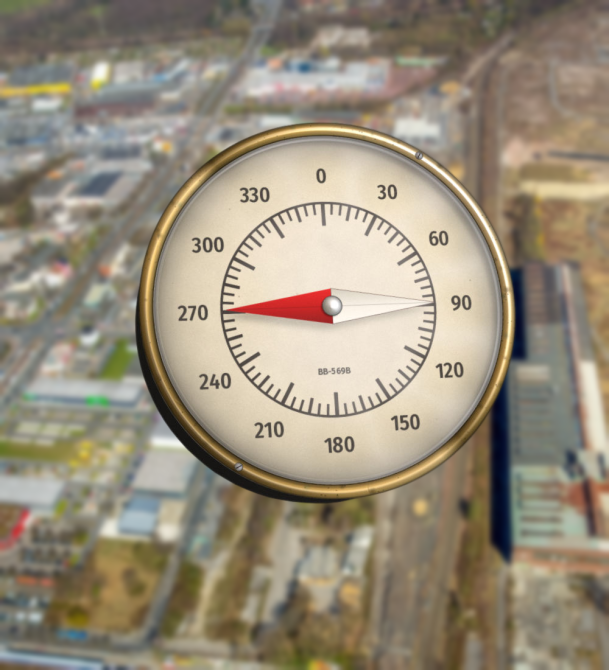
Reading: 270 °
